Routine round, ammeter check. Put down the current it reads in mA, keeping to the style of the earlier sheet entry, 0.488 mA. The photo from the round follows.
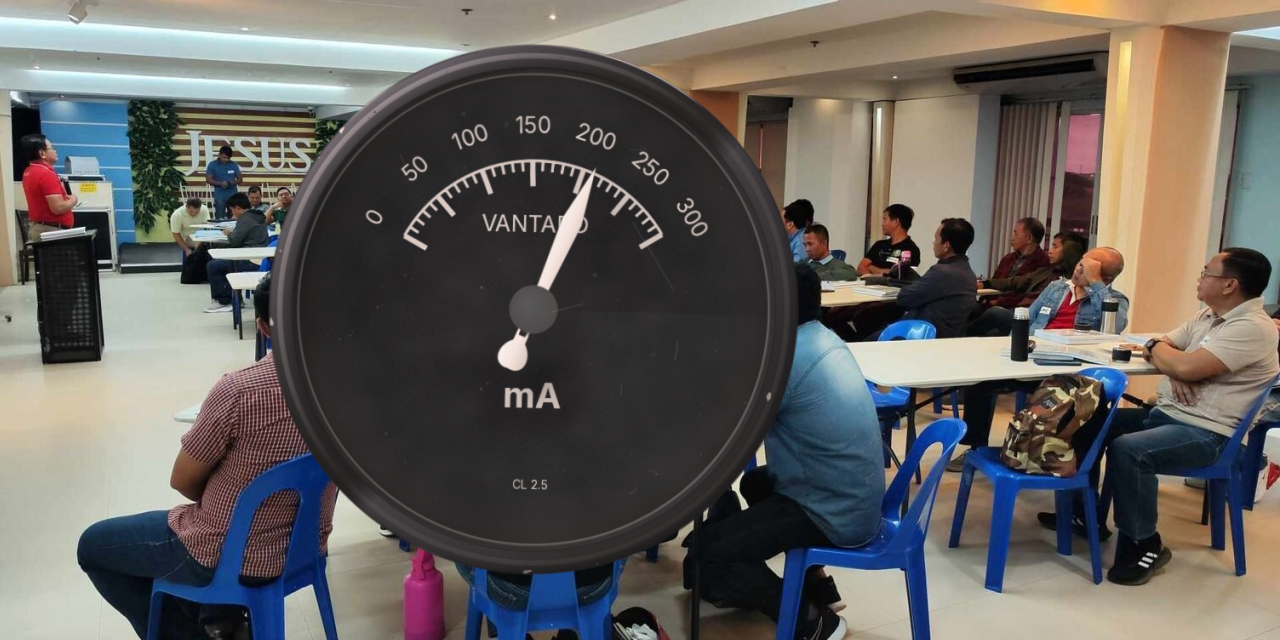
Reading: 210 mA
